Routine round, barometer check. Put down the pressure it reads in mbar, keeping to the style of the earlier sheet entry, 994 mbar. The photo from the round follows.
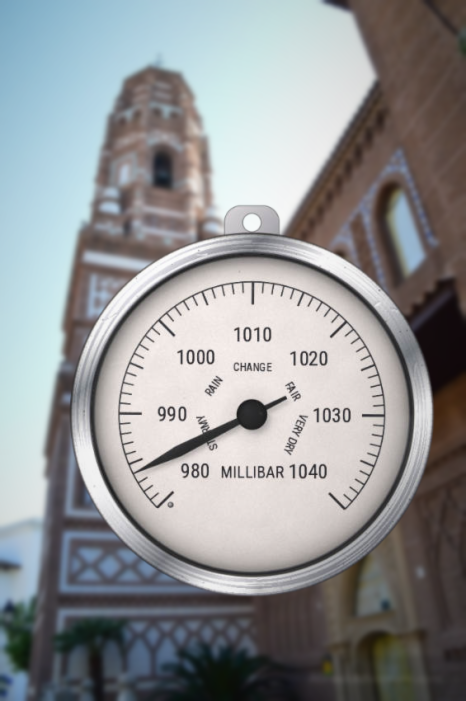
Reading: 984 mbar
